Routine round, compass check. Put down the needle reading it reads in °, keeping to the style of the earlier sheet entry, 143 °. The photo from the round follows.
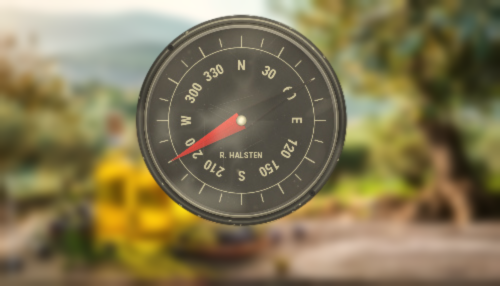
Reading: 240 °
